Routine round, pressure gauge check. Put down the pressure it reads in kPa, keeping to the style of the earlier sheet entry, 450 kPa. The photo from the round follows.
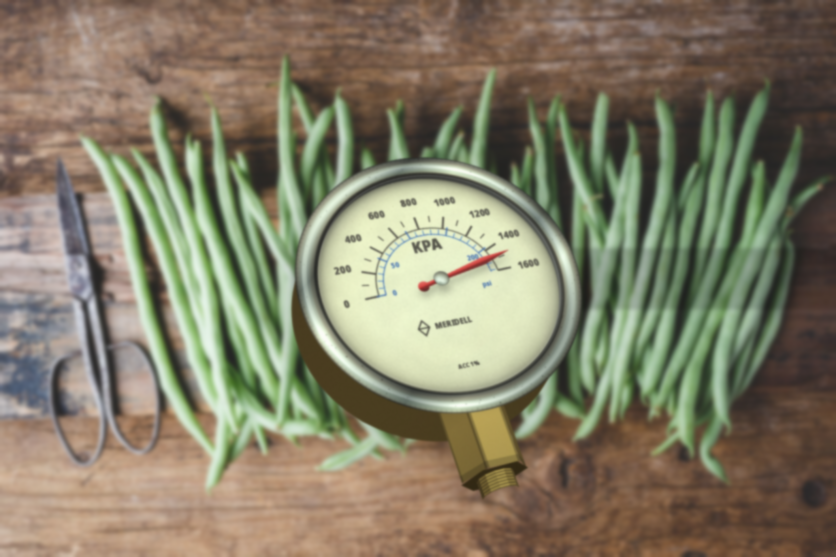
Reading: 1500 kPa
